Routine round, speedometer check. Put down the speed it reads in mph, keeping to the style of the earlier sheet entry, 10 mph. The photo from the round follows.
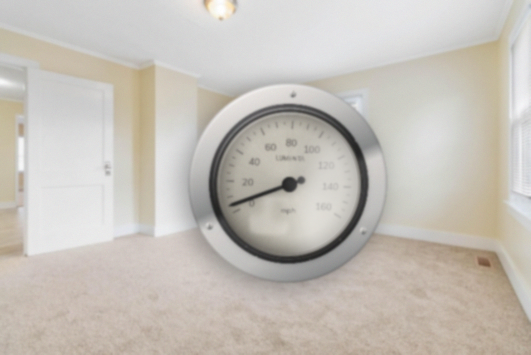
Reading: 5 mph
